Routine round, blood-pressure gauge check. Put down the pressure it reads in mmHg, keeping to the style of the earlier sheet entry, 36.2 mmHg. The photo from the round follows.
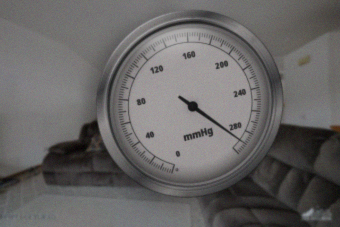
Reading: 290 mmHg
